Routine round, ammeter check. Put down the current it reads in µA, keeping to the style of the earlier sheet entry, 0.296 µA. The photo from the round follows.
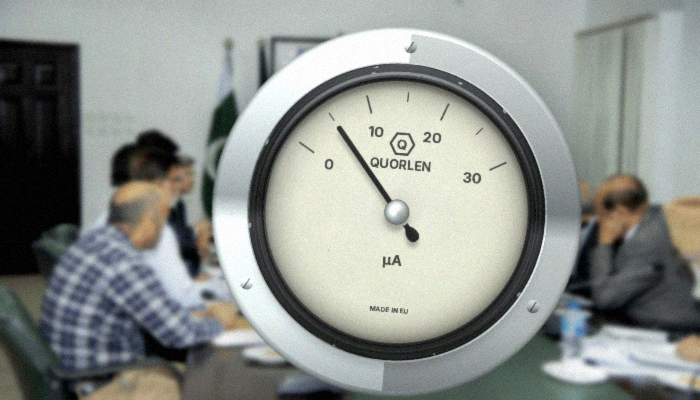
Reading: 5 µA
